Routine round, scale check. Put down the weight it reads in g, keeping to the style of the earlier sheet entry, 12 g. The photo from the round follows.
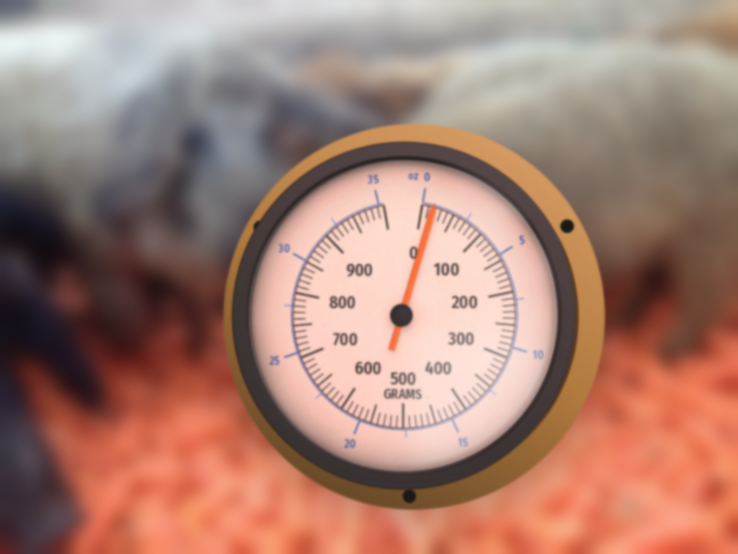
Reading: 20 g
